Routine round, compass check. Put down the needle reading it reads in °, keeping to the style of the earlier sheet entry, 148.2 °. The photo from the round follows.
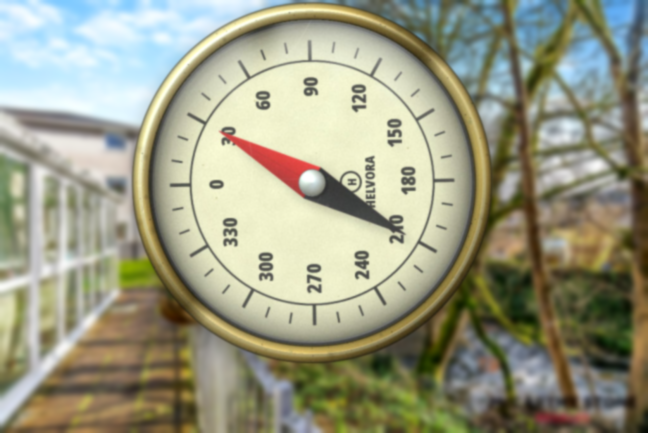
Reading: 30 °
